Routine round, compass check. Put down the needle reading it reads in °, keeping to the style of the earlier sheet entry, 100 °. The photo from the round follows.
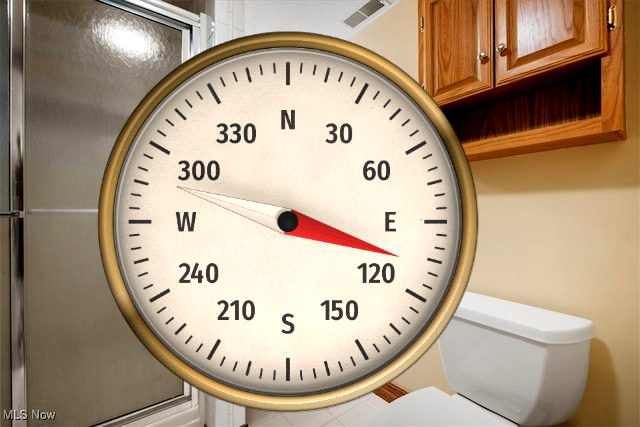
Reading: 107.5 °
